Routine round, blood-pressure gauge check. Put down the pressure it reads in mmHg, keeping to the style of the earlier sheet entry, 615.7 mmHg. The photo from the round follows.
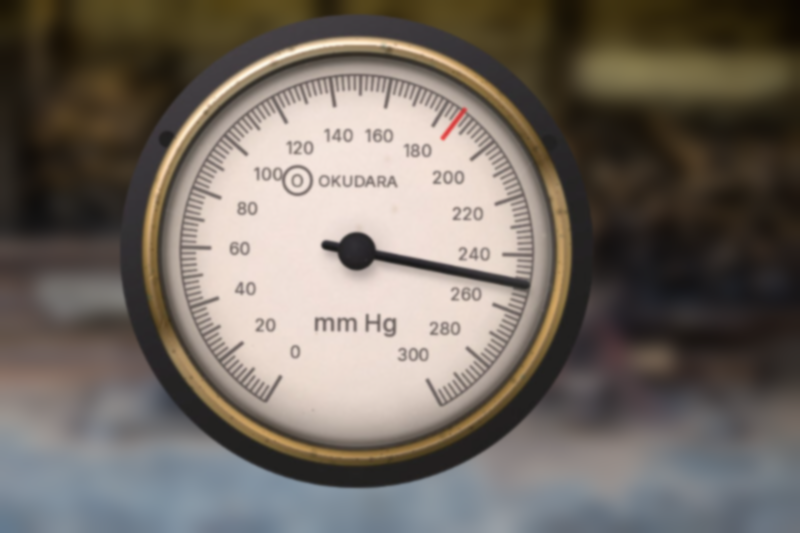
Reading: 250 mmHg
